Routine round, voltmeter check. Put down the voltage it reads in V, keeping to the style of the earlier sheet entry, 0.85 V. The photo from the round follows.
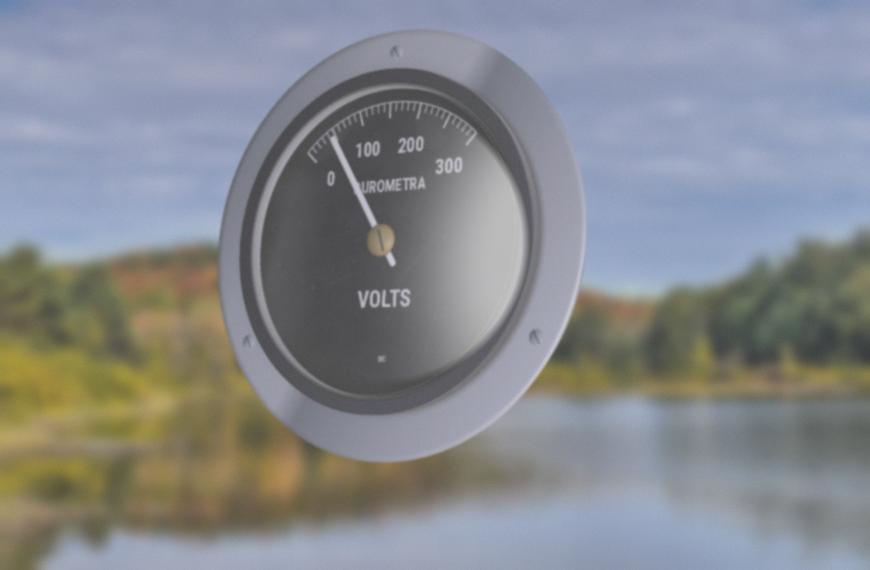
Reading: 50 V
